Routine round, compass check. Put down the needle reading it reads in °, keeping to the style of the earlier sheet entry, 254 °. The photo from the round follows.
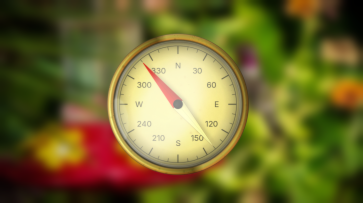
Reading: 320 °
